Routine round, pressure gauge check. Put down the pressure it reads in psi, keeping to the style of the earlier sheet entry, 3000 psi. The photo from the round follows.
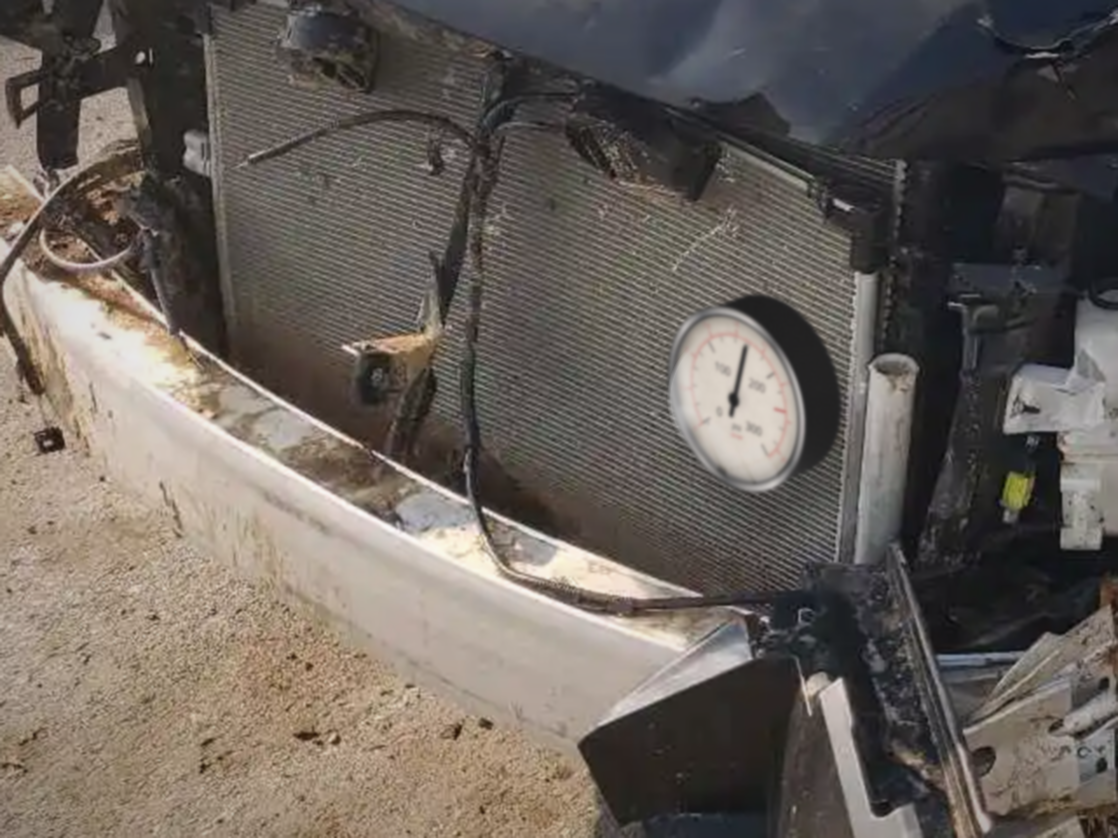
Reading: 160 psi
